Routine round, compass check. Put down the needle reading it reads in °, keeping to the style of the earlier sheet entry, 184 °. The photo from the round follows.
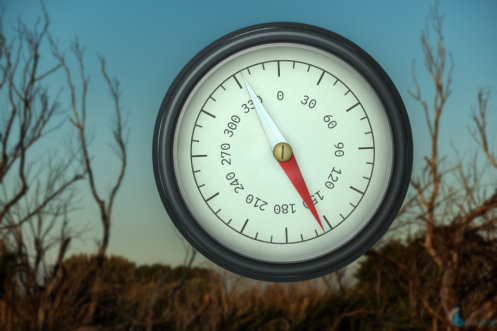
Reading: 155 °
